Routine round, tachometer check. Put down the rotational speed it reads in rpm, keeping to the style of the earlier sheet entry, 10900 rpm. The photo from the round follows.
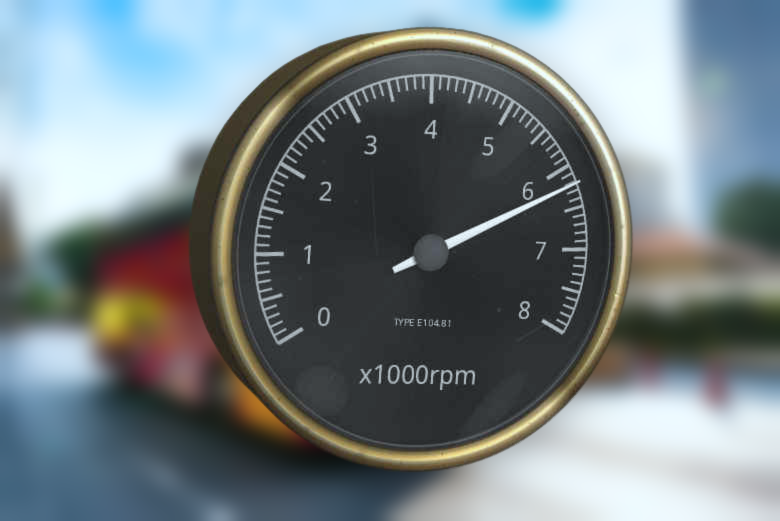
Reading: 6200 rpm
